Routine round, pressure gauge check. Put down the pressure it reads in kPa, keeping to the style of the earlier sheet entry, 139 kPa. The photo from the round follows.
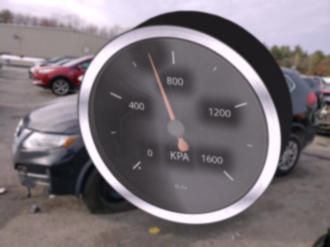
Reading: 700 kPa
